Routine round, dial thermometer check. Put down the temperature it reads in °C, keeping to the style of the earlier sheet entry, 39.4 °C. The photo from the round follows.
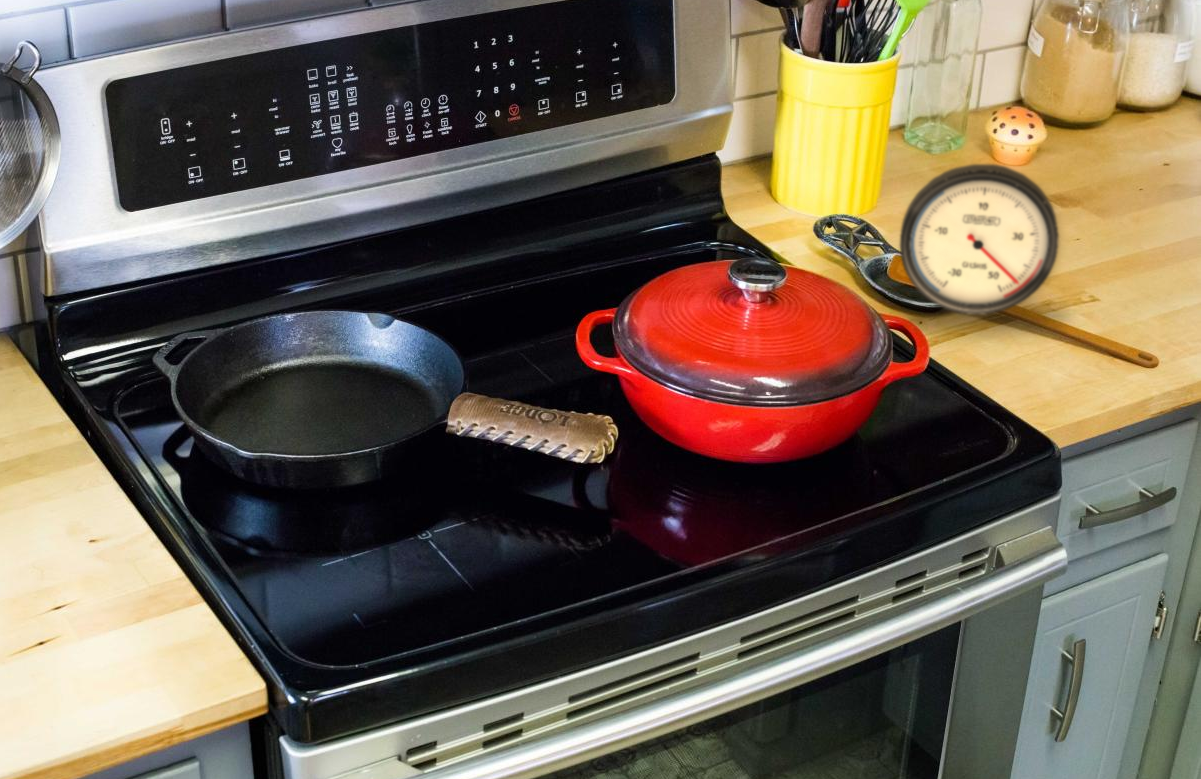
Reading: 45 °C
